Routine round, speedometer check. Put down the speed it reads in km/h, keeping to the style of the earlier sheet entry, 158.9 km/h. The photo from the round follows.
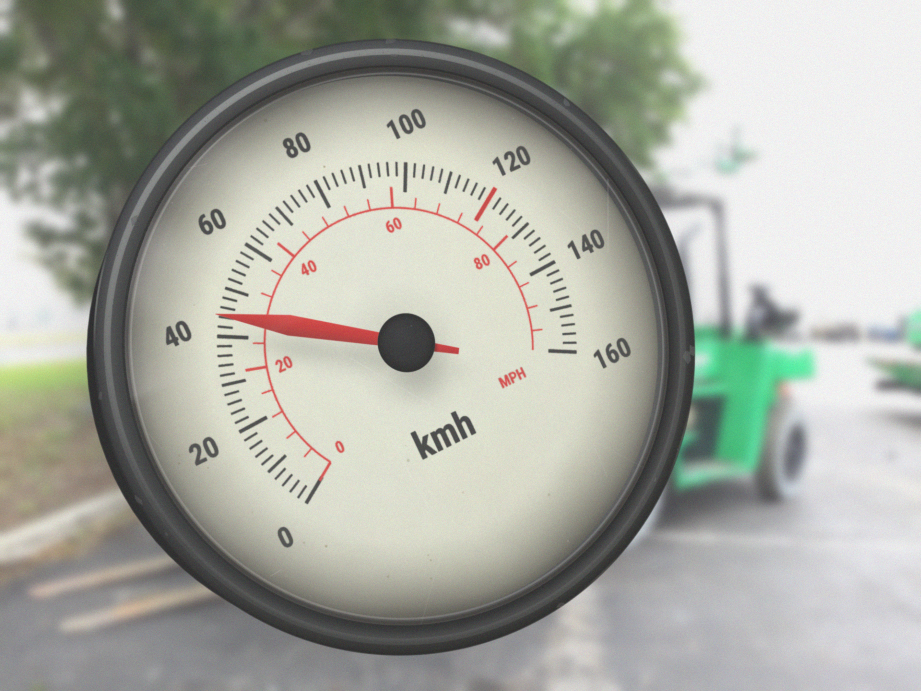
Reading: 44 km/h
